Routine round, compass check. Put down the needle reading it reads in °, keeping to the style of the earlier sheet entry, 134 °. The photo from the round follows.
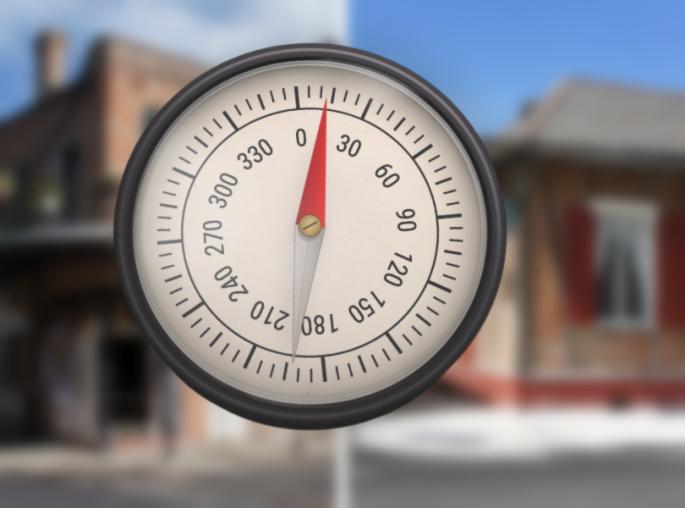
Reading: 12.5 °
